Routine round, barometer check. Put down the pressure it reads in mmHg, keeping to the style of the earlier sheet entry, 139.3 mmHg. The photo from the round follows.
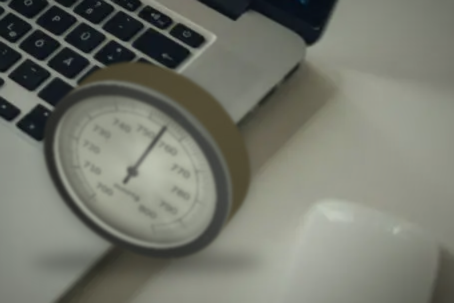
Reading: 755 mmHg
